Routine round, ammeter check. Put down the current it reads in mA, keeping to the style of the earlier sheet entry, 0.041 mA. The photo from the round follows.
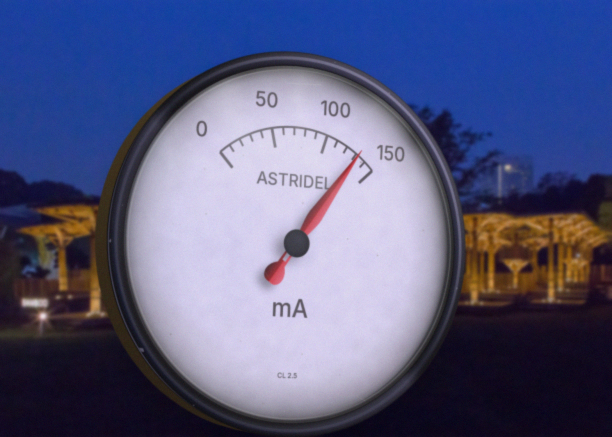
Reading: 130 mA
